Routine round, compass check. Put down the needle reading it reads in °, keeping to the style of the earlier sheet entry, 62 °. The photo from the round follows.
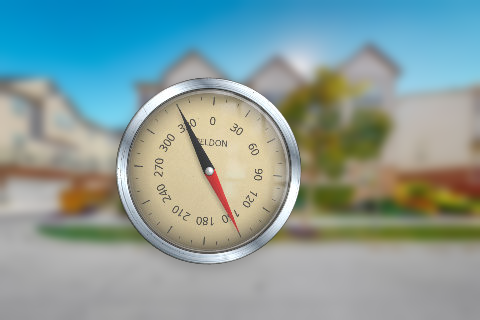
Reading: 150 °
